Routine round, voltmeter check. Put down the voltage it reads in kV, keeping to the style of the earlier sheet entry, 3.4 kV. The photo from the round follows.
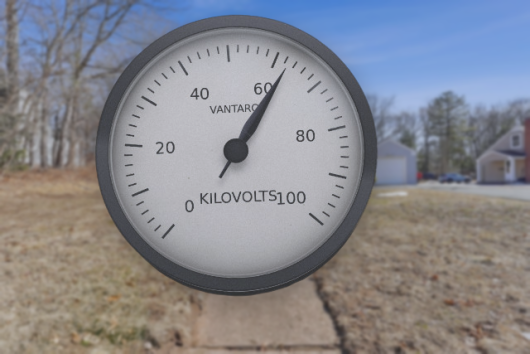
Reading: 63 kV
